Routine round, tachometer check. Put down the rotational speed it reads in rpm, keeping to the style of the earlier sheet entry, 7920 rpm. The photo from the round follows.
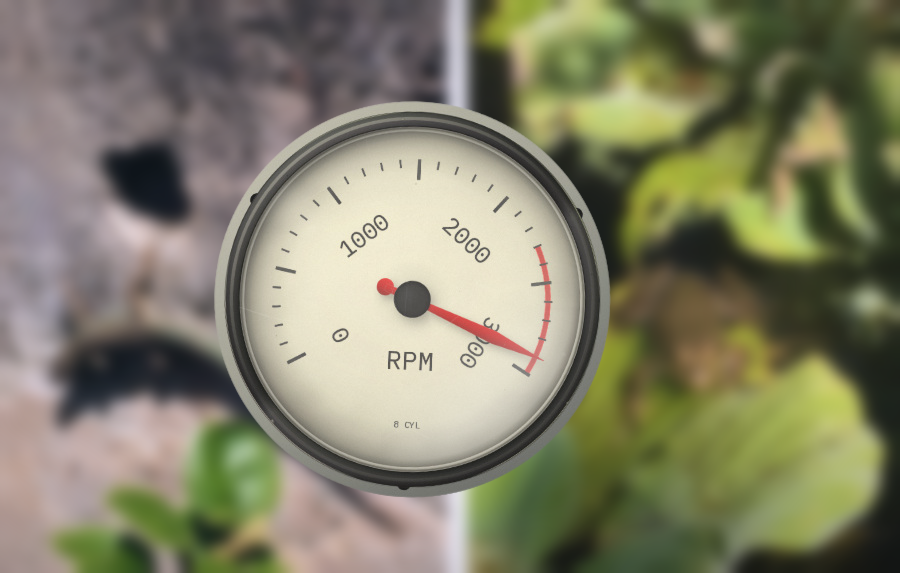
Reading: 2900 rpm
